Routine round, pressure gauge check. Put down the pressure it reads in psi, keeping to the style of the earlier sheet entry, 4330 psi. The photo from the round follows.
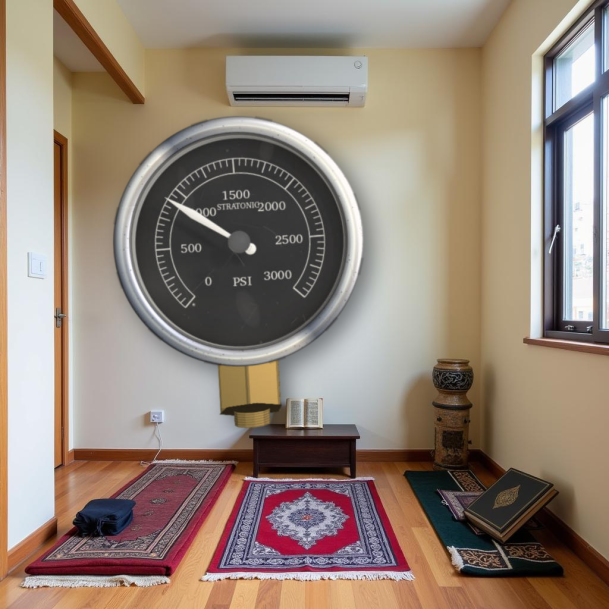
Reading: 900 psi
